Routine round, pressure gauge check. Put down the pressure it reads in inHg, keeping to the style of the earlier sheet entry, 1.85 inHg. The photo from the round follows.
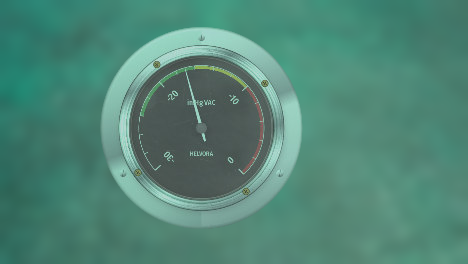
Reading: -17 inHg
